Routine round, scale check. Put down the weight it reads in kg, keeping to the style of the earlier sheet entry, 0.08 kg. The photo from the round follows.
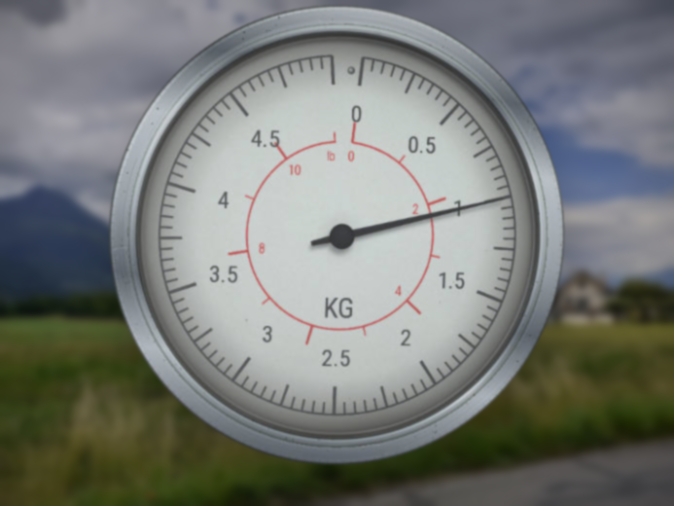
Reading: 1 kg
